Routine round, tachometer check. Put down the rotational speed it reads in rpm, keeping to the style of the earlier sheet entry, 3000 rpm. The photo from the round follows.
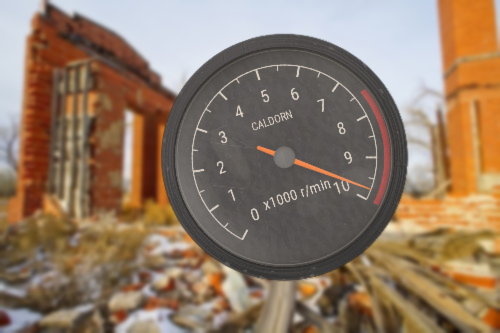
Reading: 9750 rpm
